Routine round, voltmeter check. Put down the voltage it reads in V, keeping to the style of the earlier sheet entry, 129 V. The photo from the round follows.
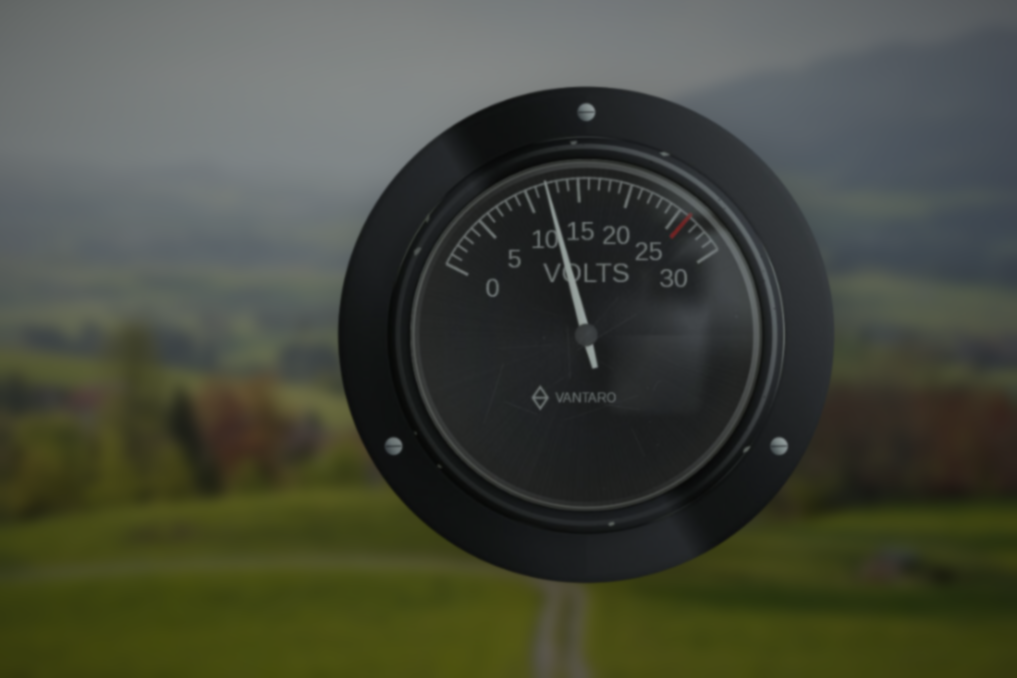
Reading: 12 V
